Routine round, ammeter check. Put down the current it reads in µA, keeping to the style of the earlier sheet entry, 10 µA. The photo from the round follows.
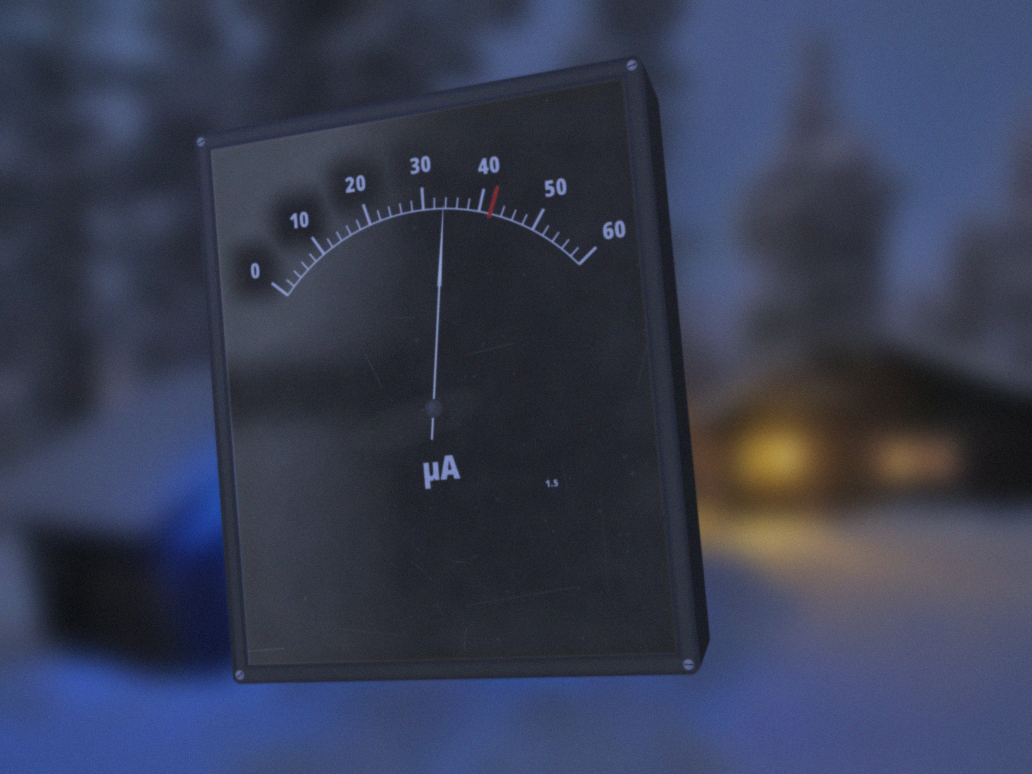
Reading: 34 µA
